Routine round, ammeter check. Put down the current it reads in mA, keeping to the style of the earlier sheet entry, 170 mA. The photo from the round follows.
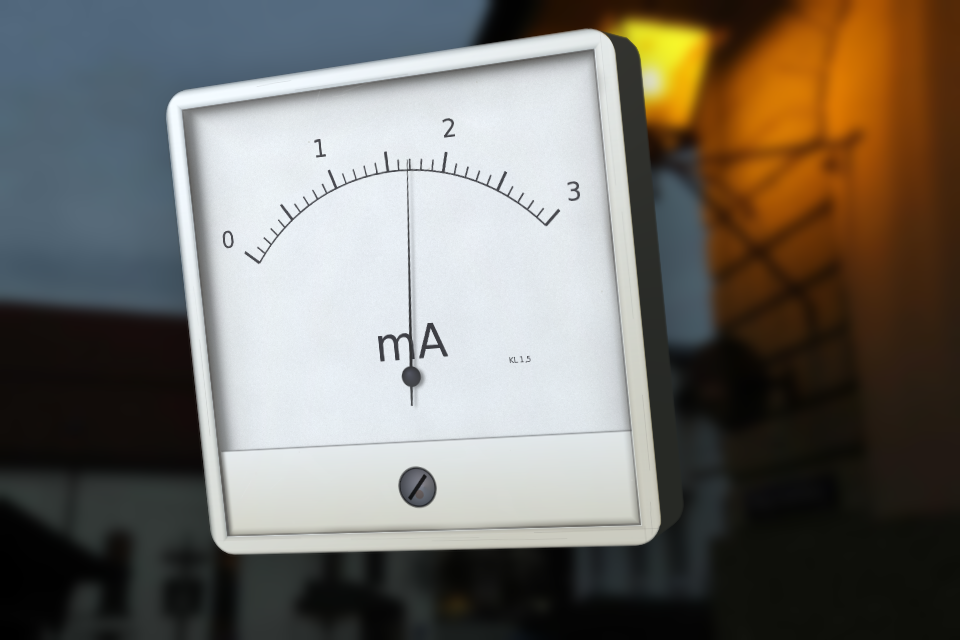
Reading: 1.7 mA
